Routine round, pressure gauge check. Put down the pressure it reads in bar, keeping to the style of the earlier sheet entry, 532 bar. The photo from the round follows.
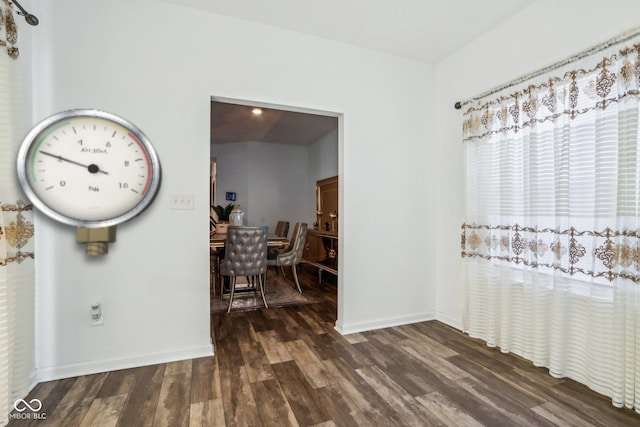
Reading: 2 bar
